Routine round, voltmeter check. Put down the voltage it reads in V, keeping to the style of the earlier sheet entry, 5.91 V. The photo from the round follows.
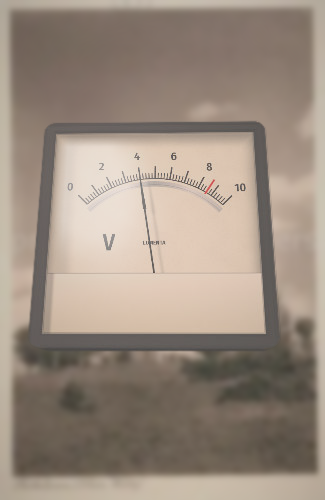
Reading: 4 V
